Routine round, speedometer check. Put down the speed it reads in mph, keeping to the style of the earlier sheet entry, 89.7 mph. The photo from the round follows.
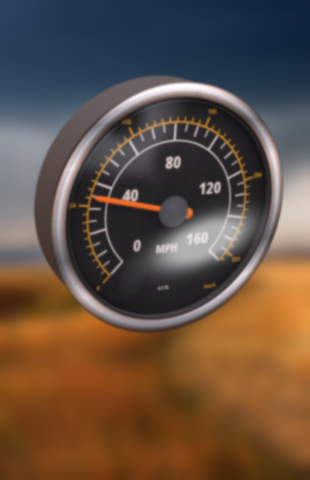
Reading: 35 mph
